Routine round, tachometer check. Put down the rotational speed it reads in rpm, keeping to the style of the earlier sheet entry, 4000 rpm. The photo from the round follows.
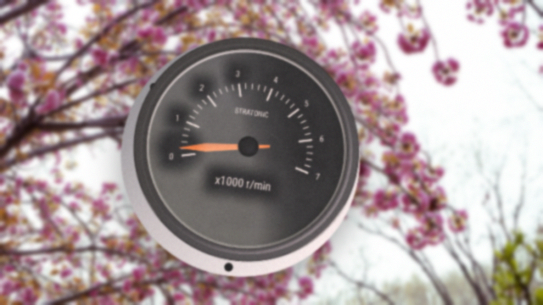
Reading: 200 rpm
